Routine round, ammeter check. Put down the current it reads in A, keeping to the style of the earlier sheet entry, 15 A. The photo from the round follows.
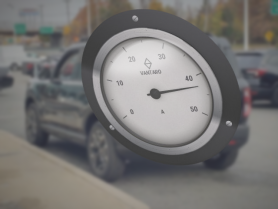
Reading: 42.5 A
